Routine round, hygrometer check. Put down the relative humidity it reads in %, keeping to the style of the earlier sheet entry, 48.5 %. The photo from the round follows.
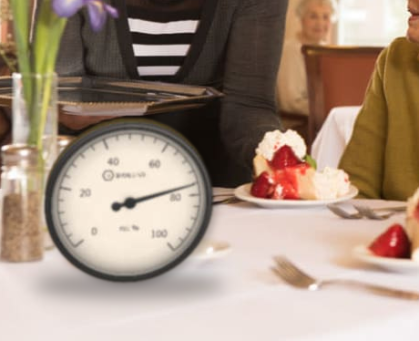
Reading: 76 %
